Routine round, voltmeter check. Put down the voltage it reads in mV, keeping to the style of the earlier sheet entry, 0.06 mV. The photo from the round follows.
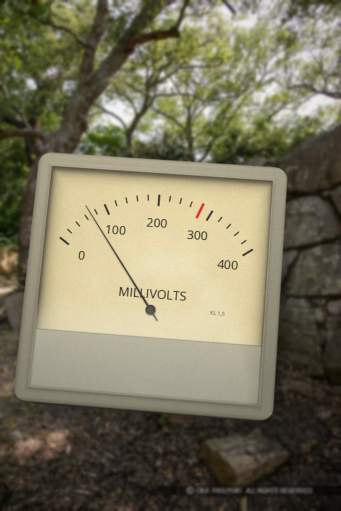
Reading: 70 mV
